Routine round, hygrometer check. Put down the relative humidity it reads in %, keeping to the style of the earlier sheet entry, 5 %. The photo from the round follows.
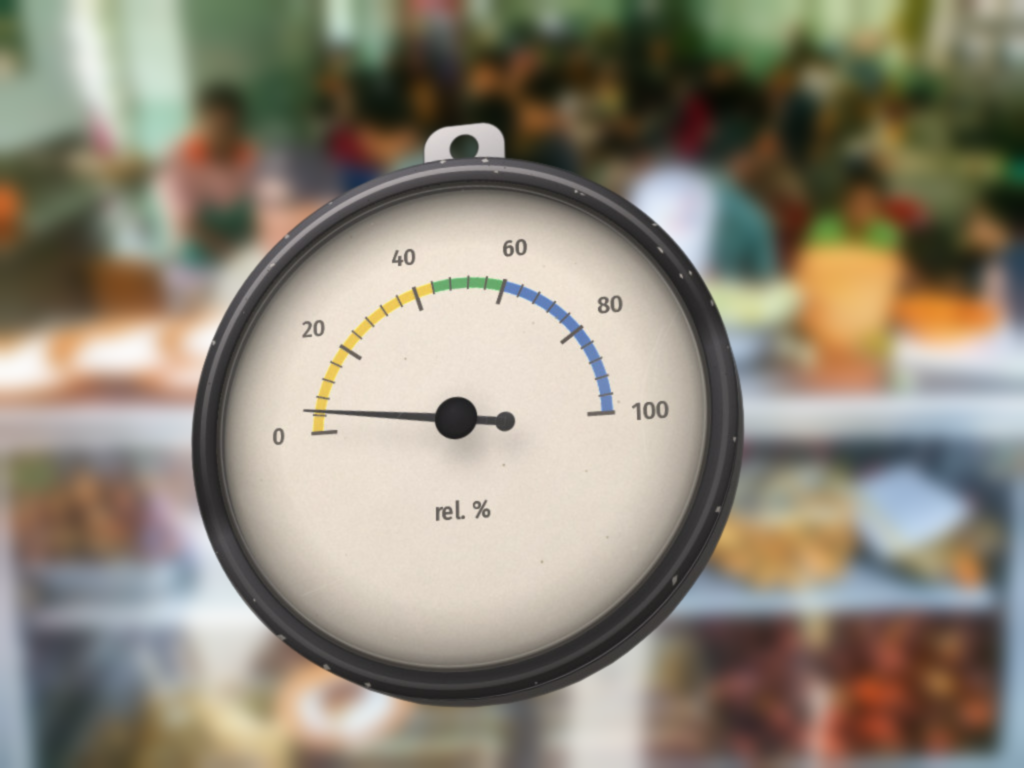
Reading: 4 %
